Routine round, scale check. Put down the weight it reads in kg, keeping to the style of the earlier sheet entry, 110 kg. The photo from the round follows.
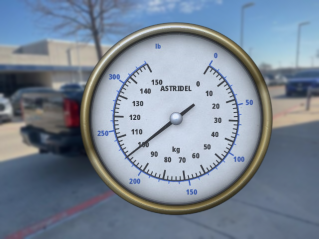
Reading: 100 kg
